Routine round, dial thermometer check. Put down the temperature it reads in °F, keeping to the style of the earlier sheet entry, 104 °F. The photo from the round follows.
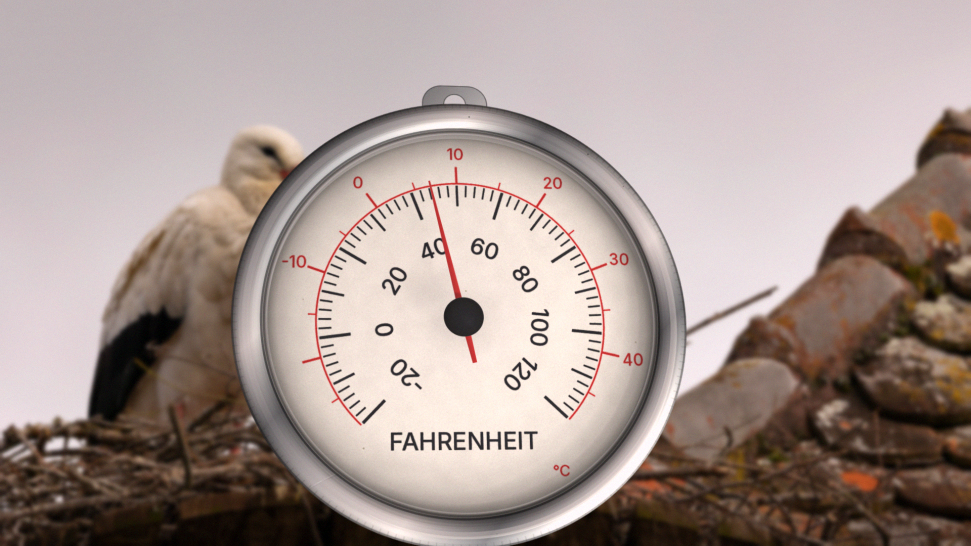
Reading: 44 °F
